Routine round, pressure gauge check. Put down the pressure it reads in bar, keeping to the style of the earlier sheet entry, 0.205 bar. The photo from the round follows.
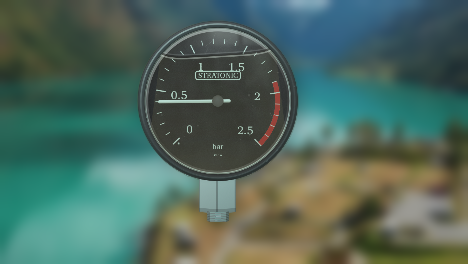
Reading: 0.4 bar
